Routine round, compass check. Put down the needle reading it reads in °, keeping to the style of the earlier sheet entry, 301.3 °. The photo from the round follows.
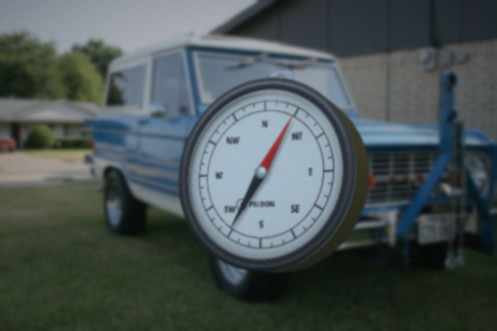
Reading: 30 °
